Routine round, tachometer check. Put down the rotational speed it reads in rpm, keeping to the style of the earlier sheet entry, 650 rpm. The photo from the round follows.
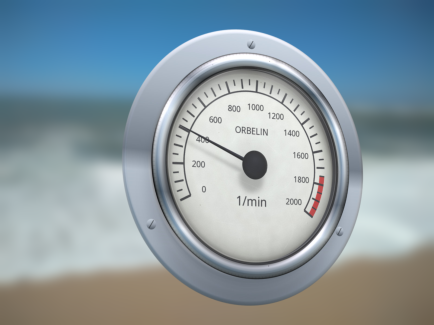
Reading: 400 rpm
